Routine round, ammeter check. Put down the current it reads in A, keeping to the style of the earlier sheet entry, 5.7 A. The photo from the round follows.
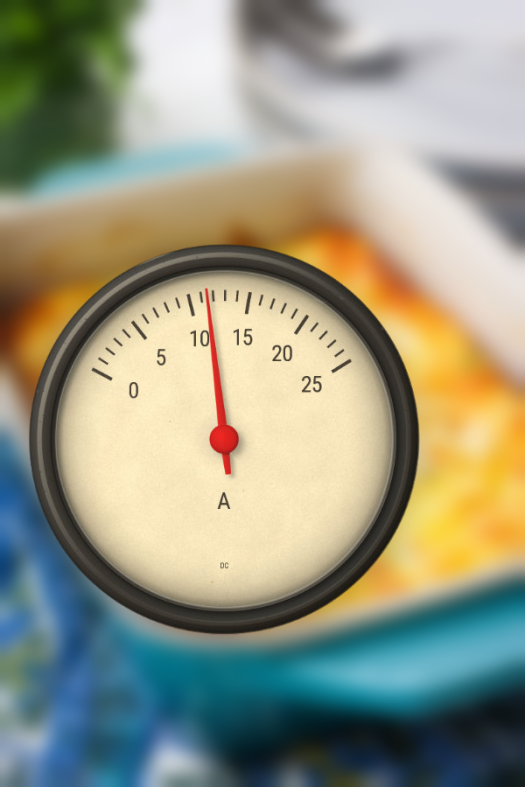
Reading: 11.5 A
